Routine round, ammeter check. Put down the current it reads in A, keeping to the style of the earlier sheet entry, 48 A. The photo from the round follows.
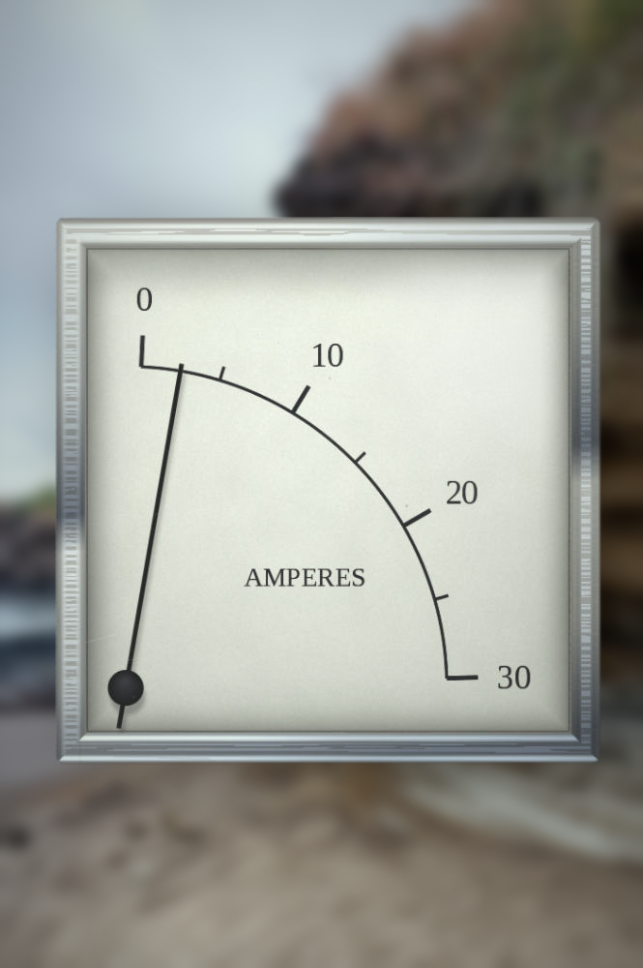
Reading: 2.5 A
